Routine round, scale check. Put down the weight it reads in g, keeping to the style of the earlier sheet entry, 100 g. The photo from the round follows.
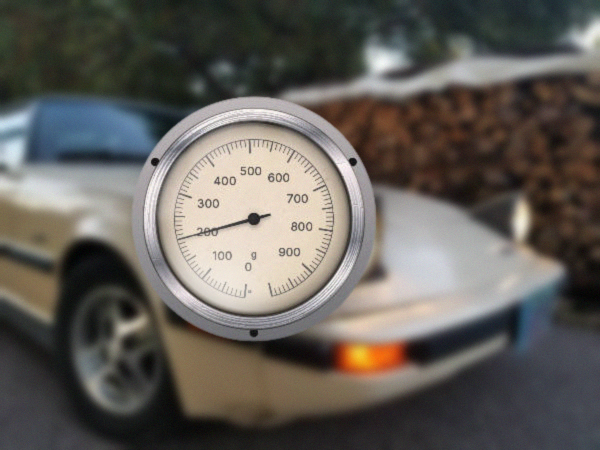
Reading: 200 g
